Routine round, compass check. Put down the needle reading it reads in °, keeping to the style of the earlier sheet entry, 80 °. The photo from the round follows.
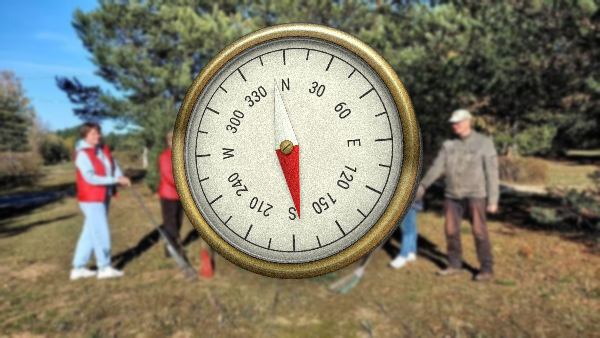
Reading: 172.5 °
